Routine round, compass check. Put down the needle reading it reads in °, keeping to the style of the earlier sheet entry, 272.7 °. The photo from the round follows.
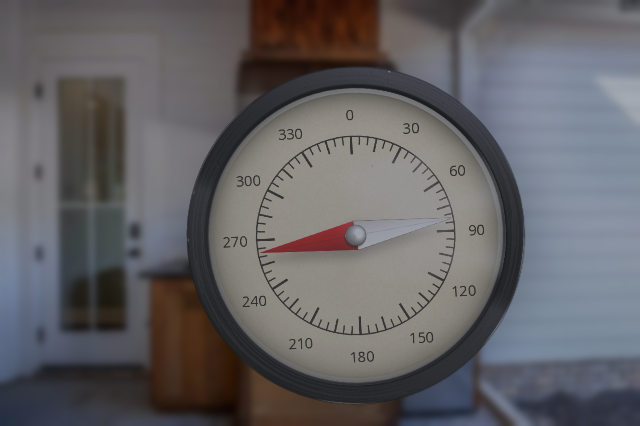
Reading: 262.5 °
